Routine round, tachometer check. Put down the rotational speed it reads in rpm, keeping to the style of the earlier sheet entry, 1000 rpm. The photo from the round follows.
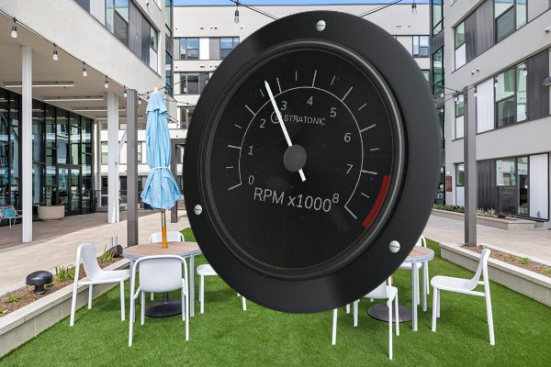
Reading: 2750 rpm
